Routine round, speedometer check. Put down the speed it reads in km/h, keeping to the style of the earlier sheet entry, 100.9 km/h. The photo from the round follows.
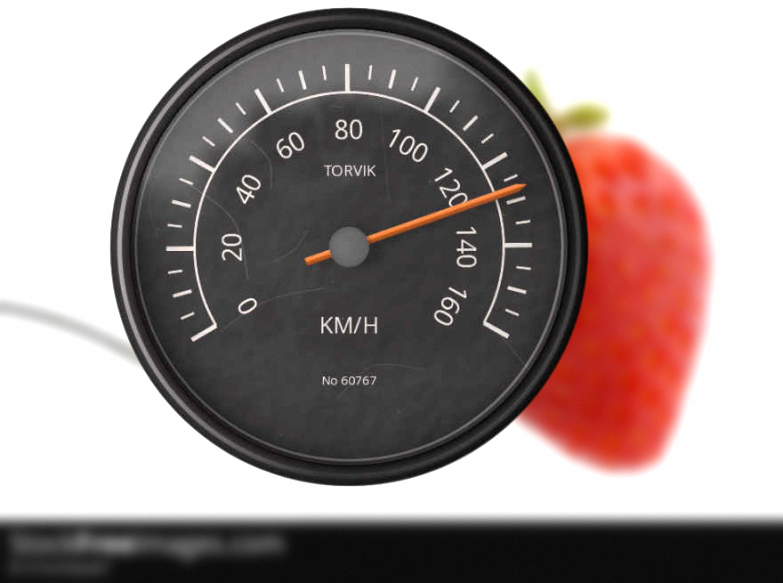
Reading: 127.5 km/h
